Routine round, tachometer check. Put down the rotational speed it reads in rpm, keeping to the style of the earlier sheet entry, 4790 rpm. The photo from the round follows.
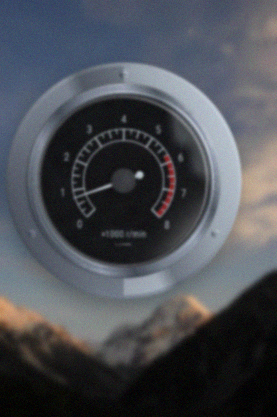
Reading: 750 rpm
